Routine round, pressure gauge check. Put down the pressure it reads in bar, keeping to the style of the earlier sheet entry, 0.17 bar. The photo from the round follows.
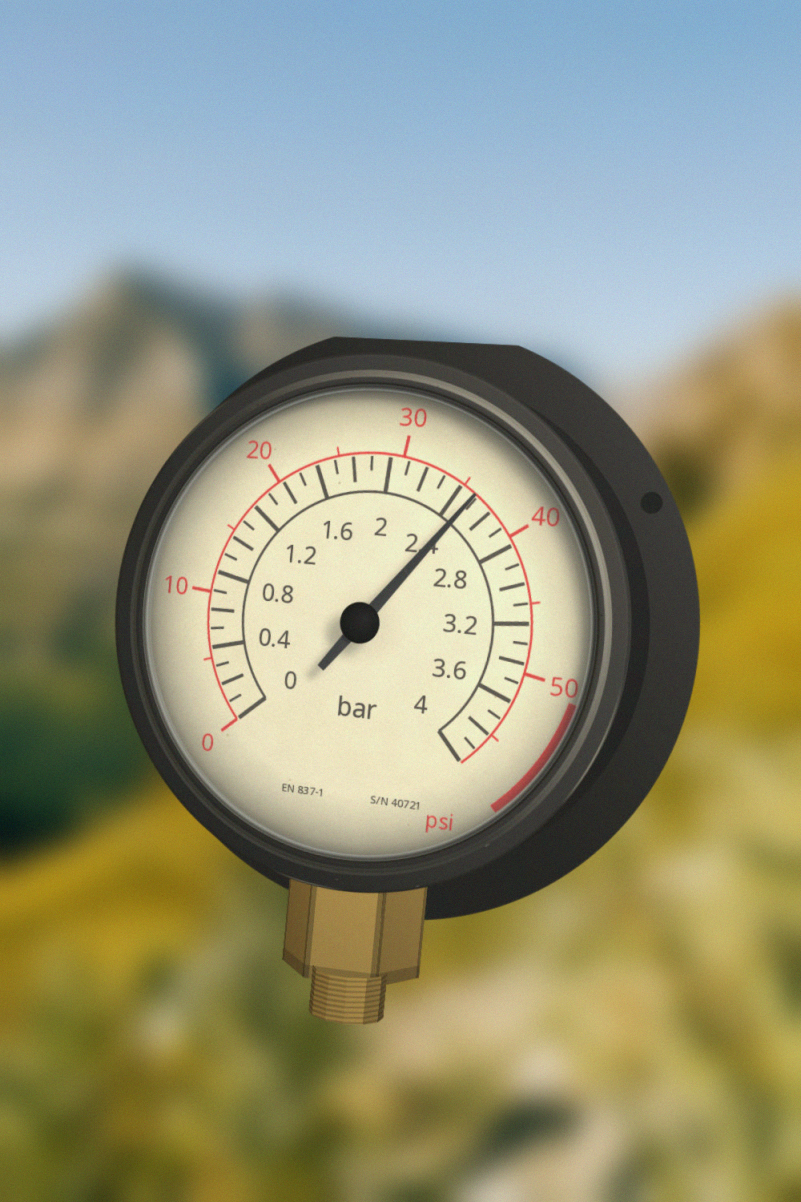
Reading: 2.5 bar
